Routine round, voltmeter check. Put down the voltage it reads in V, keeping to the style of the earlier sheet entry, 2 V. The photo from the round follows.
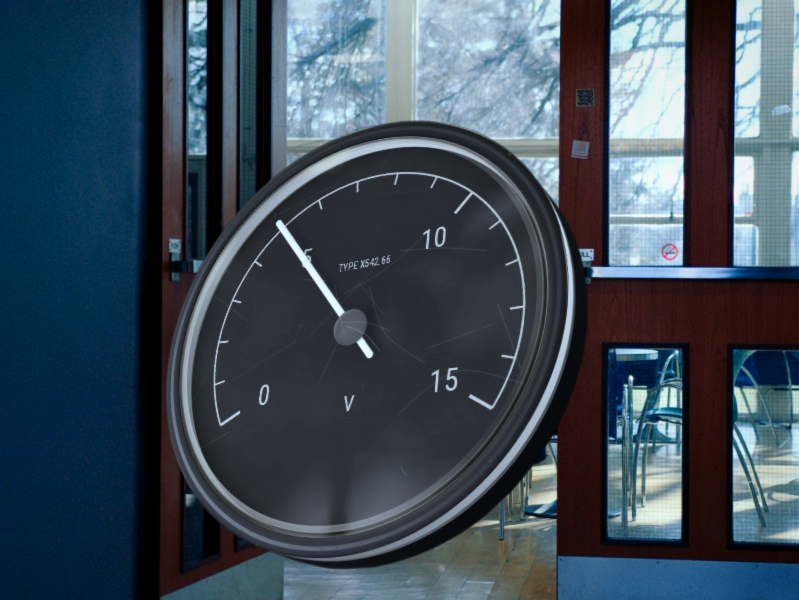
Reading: 5 V
